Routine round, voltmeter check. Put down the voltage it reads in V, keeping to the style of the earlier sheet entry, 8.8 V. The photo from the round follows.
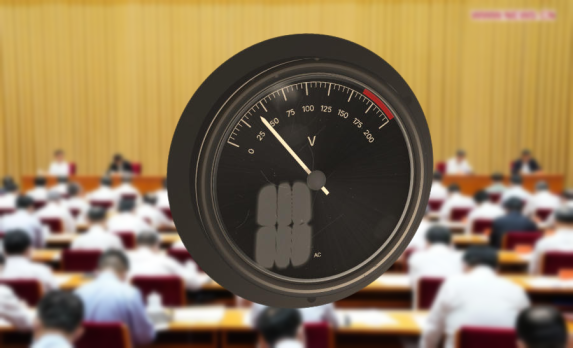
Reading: 40 V
